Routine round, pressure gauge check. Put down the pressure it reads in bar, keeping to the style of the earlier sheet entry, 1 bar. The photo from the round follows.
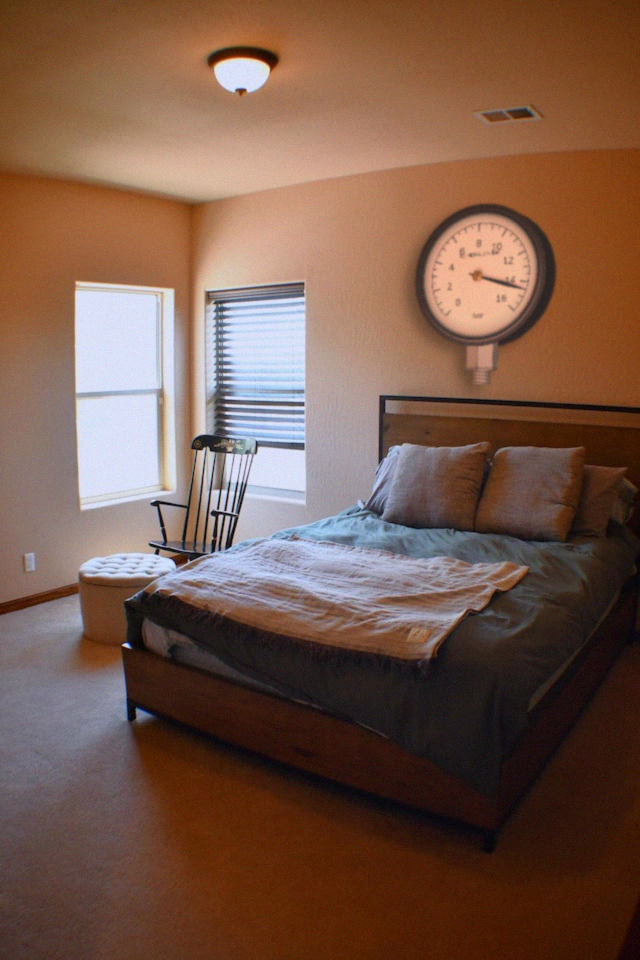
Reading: 14.5 bar
